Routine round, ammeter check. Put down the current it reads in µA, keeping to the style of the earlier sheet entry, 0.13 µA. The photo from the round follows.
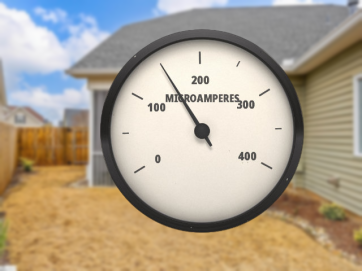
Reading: 150 µA
